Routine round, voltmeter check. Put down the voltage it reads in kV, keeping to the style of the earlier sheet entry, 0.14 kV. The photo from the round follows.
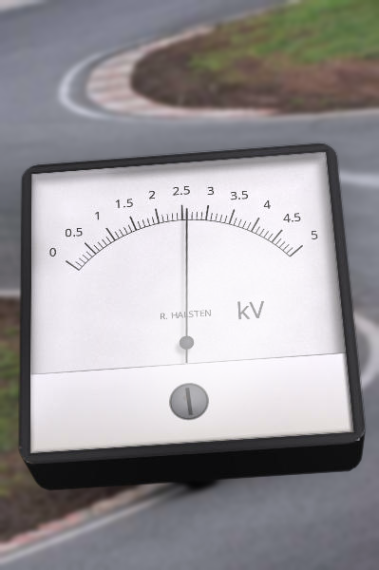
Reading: 2.6 kV
